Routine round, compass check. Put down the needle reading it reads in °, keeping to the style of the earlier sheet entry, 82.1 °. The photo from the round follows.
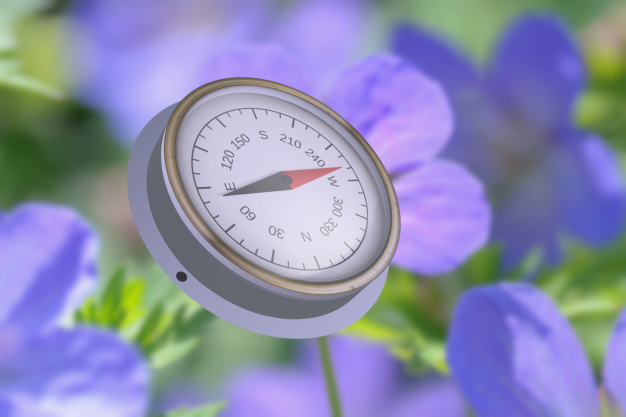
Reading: 260 °
